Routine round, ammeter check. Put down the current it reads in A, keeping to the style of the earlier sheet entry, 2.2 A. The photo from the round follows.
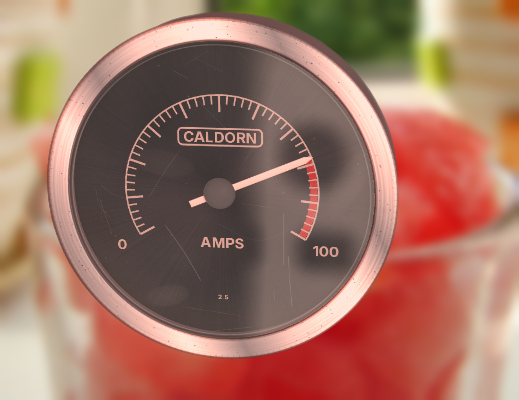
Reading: 78 A
